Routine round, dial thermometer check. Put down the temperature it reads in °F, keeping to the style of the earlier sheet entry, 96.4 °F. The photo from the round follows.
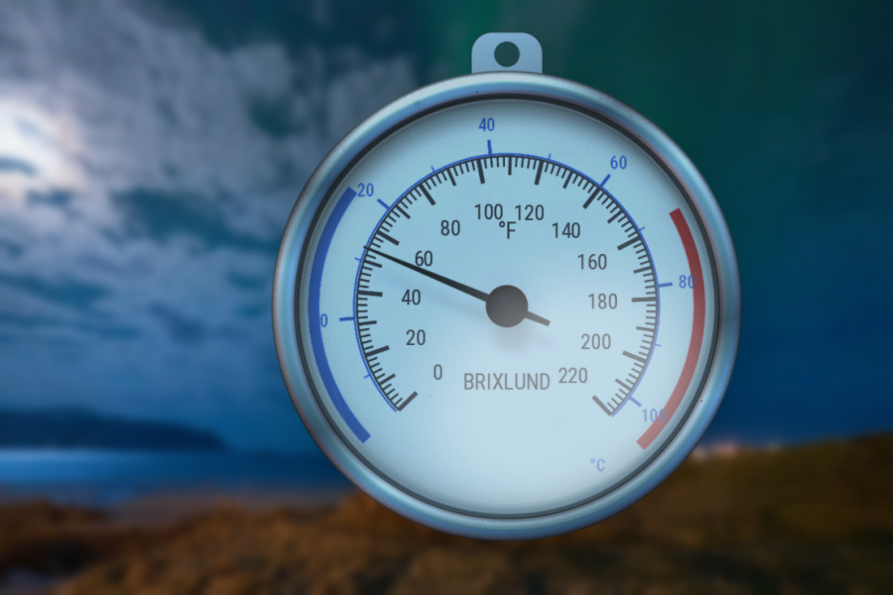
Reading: 54 °F
